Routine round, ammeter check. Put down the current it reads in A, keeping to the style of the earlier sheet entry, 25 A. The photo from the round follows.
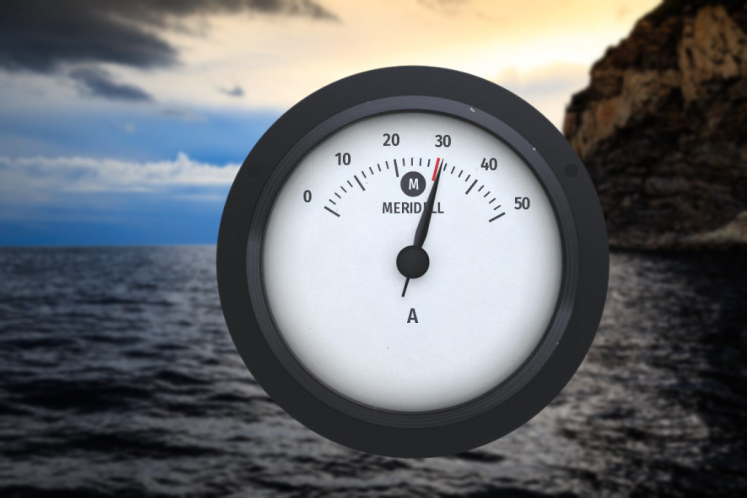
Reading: 31 A
